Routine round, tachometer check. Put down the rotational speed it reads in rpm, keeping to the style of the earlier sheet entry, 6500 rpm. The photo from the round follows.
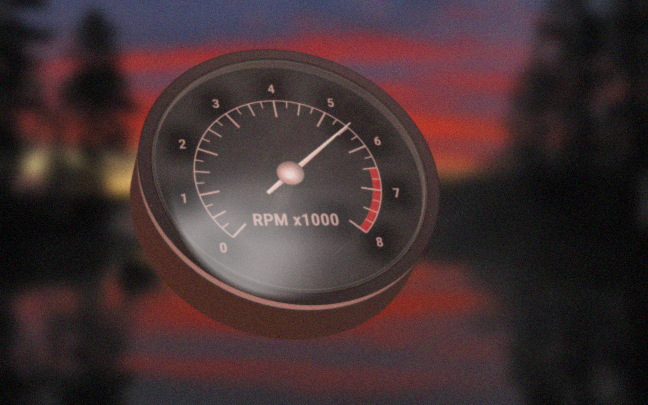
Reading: 5500 rpm
